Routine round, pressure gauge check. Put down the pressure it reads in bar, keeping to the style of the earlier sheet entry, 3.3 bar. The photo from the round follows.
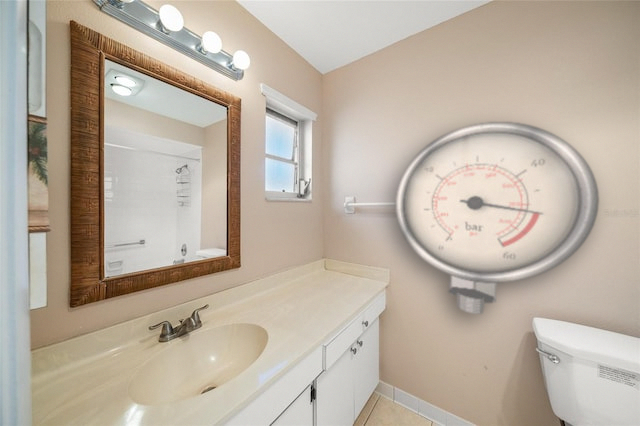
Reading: 50 bar
